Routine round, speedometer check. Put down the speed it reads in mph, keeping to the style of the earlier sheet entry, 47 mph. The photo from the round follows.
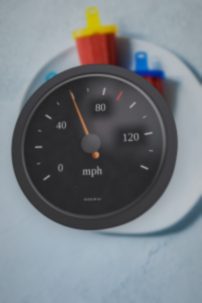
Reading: 60 mph
